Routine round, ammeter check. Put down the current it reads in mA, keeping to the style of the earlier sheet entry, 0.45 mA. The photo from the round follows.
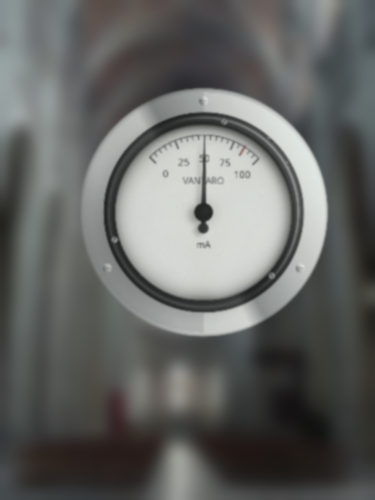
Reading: 50 mA
